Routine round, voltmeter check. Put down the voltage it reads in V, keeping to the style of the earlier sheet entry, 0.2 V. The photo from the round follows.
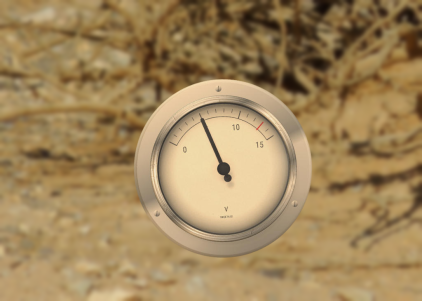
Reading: 5 V
